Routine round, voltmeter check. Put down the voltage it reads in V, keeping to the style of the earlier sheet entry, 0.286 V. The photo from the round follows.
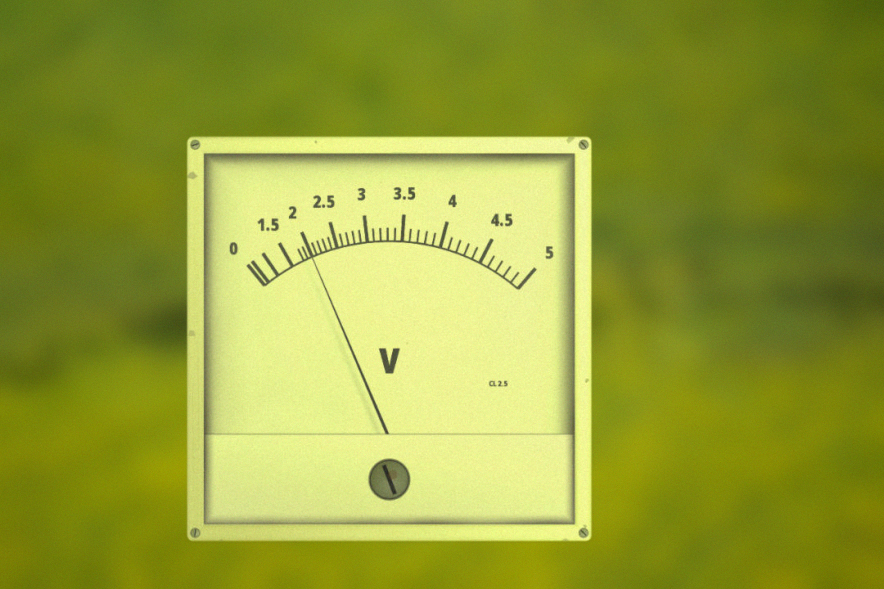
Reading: 2 V
